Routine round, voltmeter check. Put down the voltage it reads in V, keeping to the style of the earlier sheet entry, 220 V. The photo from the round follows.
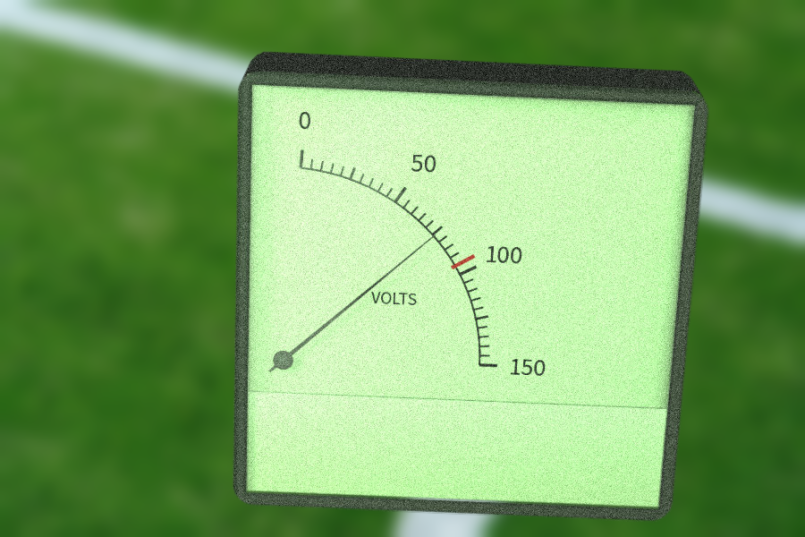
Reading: 75 V
